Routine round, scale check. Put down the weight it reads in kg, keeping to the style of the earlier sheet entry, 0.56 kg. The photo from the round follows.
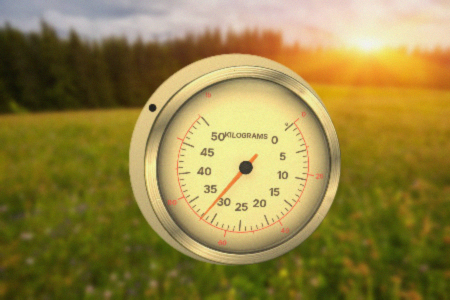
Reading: 32 kg
